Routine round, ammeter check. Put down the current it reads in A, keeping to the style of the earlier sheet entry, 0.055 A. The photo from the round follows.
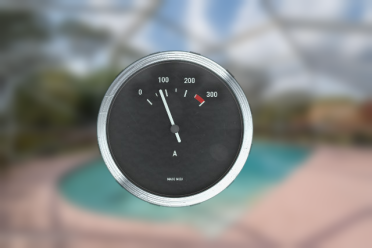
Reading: 75 A
